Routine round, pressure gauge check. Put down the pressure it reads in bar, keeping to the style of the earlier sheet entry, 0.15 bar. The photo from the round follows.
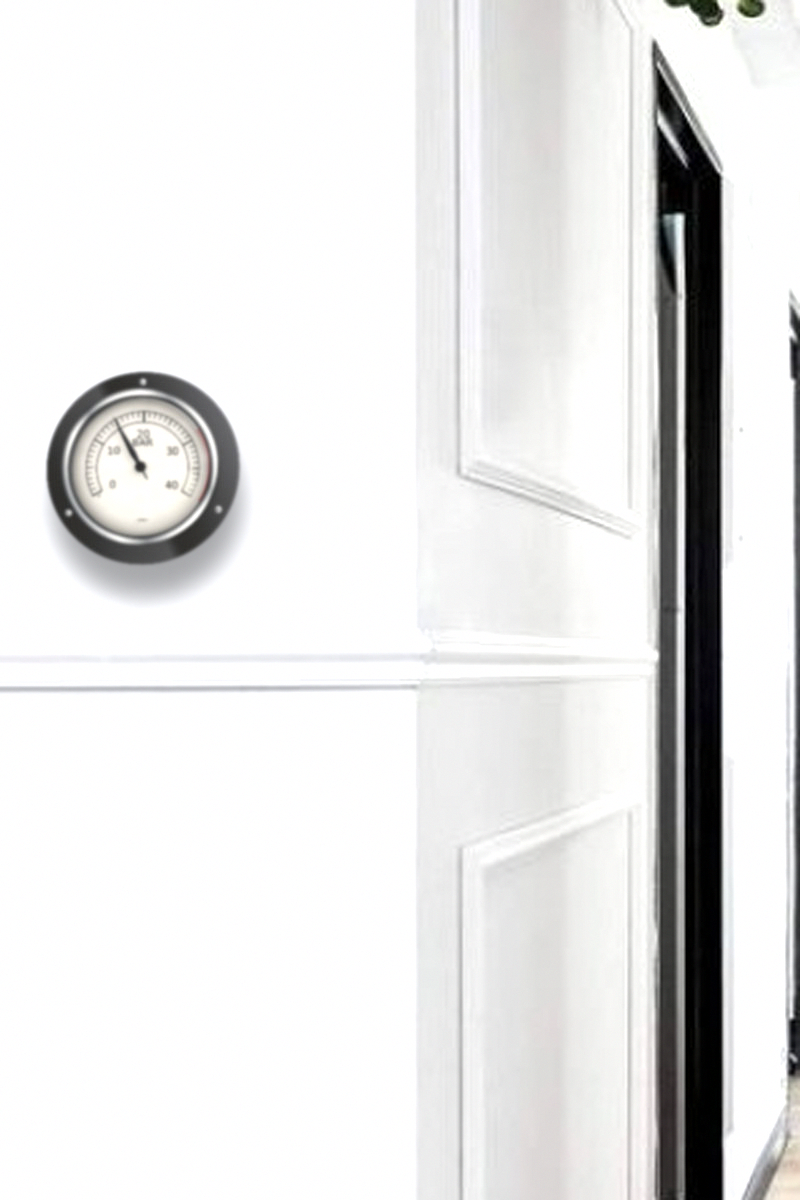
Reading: 15 bar
